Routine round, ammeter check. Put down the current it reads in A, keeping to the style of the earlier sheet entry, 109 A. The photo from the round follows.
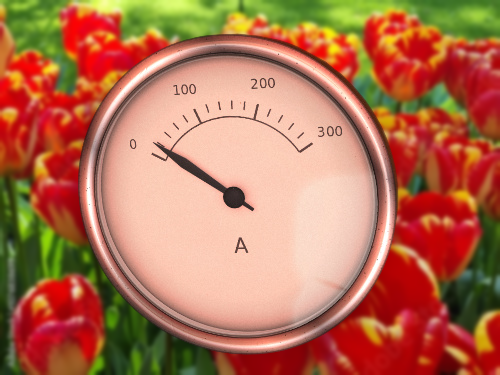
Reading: 20 A
